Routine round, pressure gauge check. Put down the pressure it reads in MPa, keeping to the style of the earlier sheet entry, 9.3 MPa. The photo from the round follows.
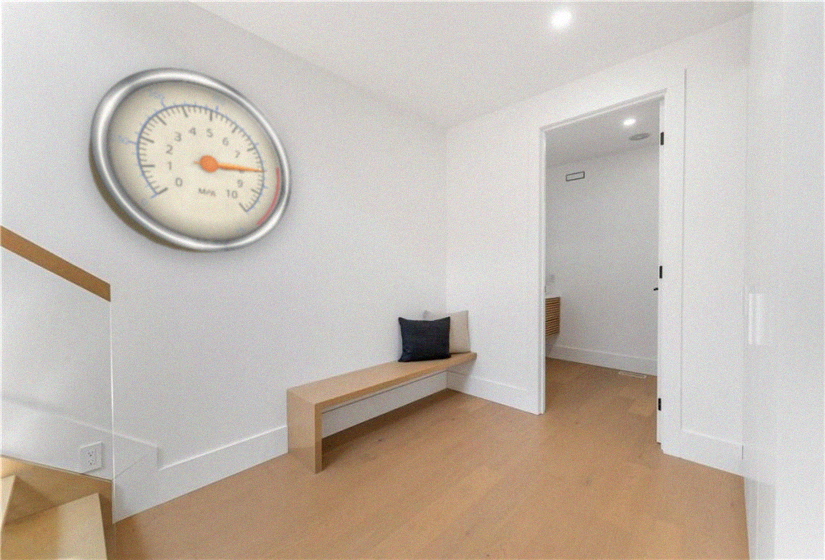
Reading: 8 MPa
